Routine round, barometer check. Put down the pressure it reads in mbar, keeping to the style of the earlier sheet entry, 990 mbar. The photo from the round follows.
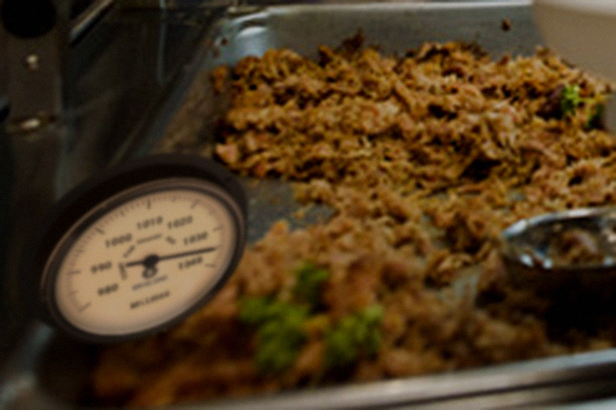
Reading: 1035 mbar
